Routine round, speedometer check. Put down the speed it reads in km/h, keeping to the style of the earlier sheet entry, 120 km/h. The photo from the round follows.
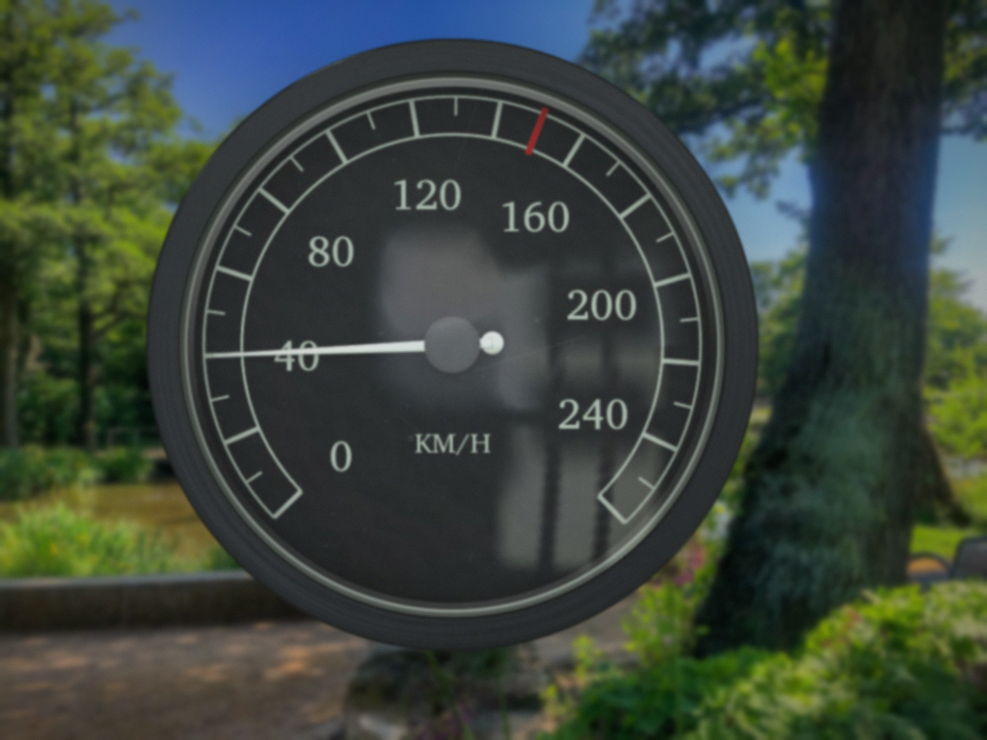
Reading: 40 km/h
